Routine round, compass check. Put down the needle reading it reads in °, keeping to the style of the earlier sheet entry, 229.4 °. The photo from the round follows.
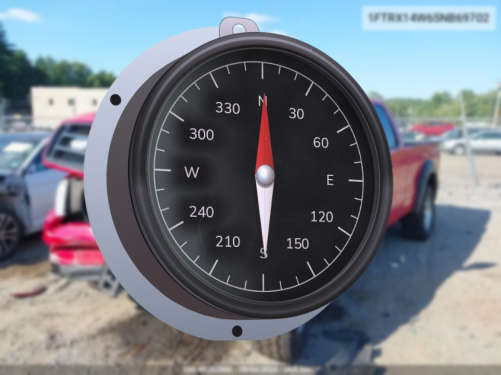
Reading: 0 °
